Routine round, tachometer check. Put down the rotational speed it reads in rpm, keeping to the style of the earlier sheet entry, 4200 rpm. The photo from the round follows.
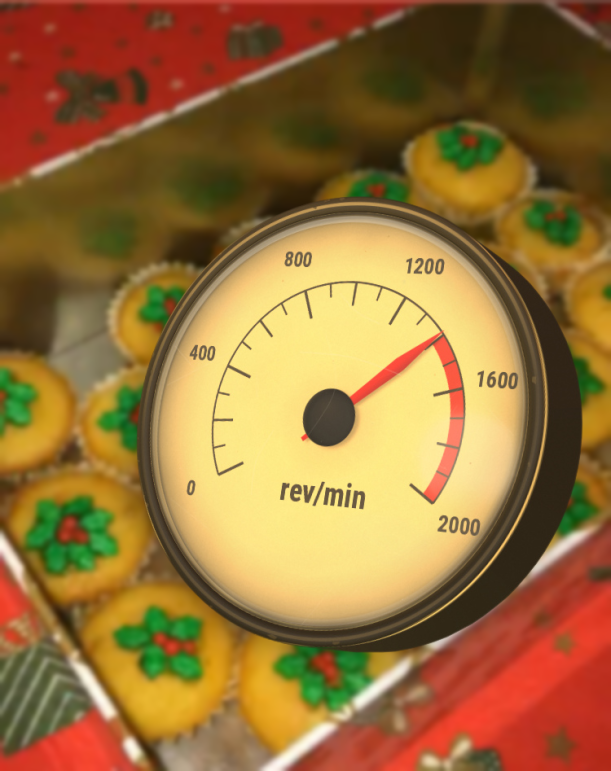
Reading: 1400 rpm
